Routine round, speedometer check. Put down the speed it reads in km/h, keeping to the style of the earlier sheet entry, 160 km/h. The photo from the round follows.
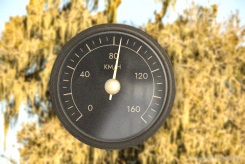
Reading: 85 km/h
